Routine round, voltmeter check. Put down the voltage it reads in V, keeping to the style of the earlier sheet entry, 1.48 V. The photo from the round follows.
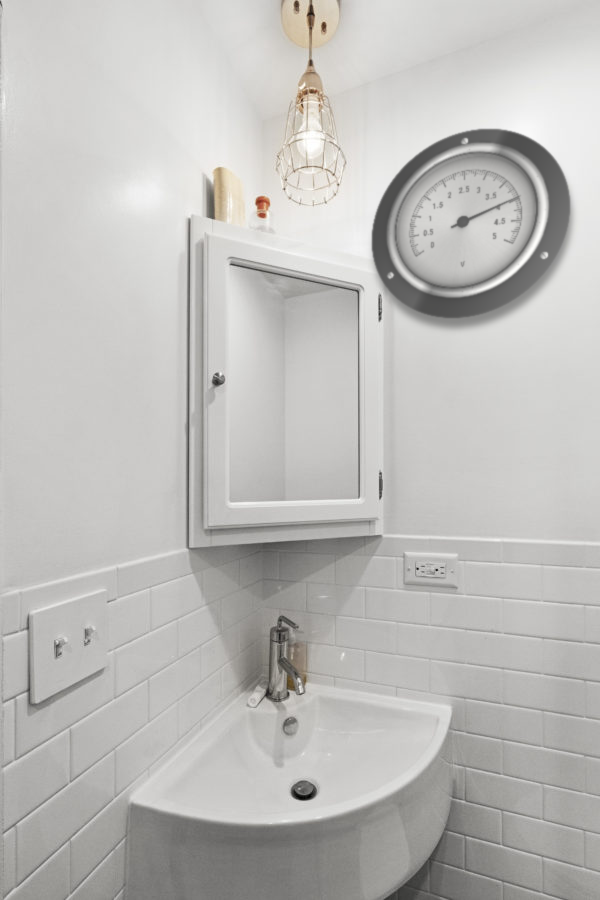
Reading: 4 V
